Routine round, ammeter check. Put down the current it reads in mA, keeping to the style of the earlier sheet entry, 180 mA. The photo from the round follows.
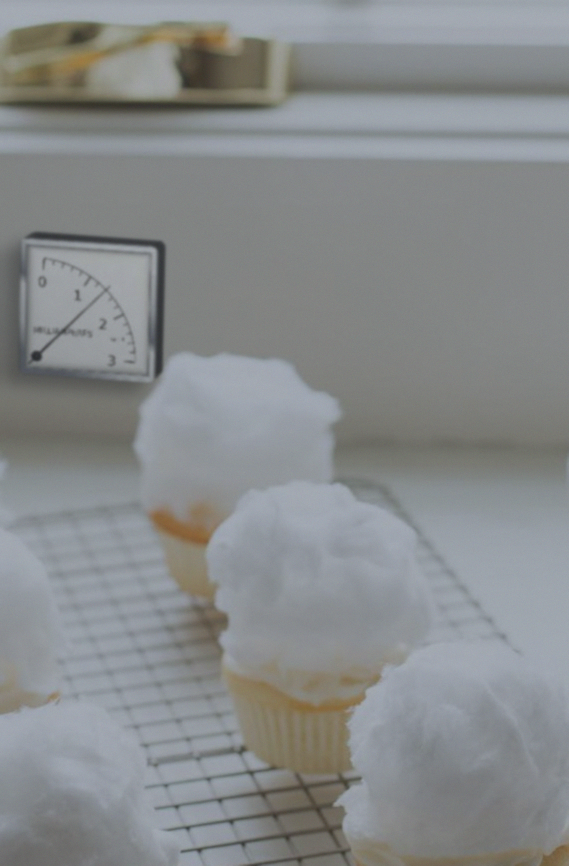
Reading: 1.4 mA
